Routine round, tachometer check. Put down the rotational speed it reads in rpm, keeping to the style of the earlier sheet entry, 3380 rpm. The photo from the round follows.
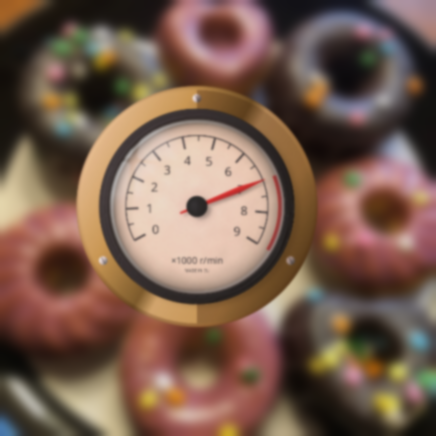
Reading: 7000 rpm
